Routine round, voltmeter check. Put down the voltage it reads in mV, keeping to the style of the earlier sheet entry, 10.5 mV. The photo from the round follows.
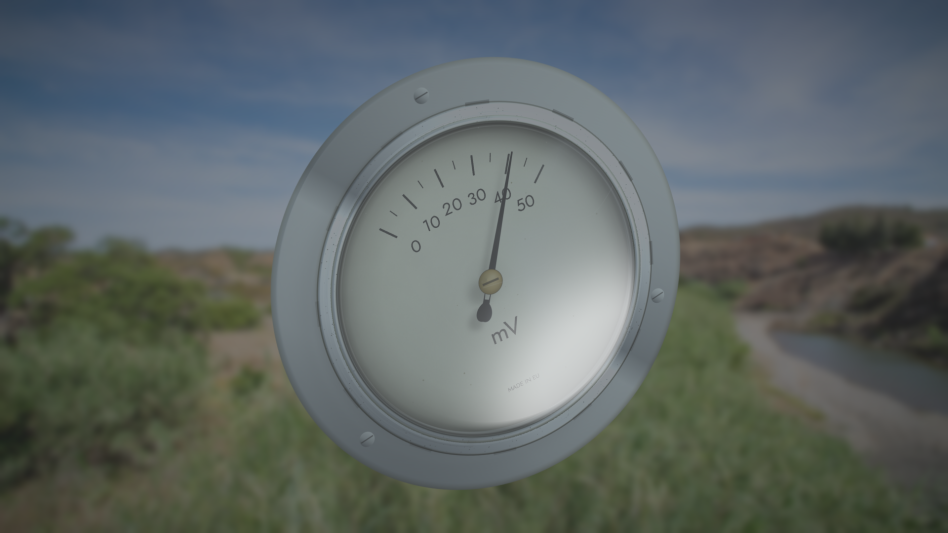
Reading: 40 mV
